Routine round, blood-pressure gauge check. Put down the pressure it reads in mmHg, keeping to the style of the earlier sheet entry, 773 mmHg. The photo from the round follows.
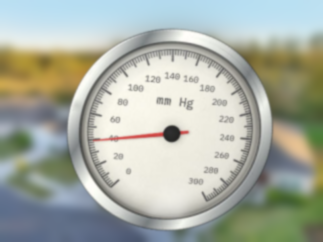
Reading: 40 mmHg
